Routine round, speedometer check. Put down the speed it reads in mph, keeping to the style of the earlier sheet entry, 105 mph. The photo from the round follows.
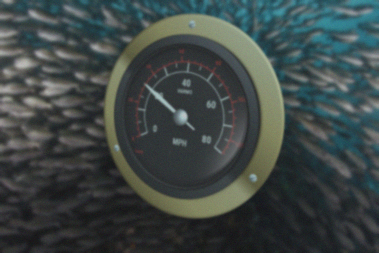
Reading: 20 mph
